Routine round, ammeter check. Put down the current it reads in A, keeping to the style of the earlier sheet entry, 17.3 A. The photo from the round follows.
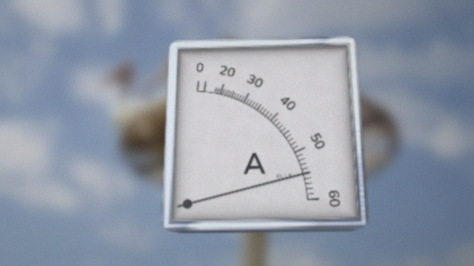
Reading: 55 A
